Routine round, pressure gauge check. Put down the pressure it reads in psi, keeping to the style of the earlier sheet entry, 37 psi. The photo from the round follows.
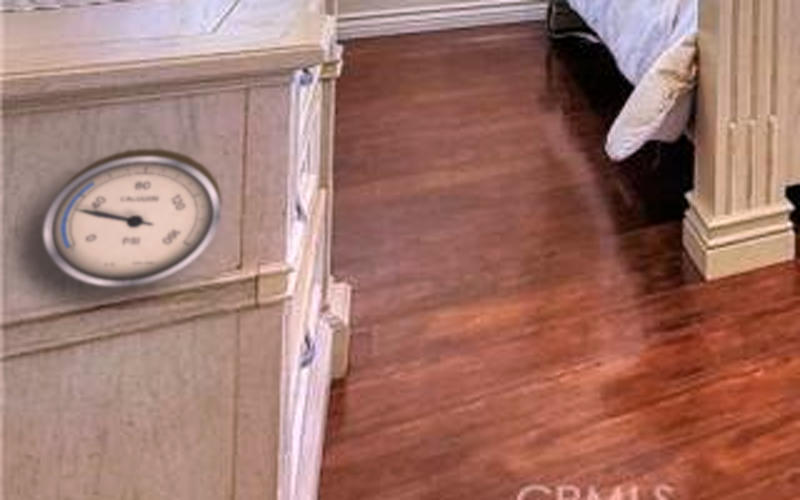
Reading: 30 psi
